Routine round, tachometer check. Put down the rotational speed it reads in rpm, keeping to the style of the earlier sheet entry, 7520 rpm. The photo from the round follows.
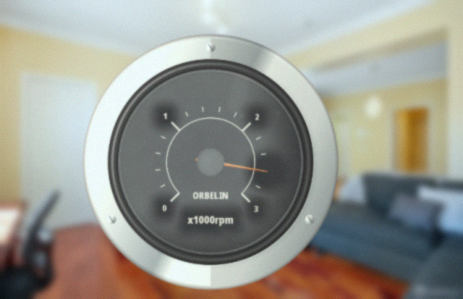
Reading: 2600 rpm
